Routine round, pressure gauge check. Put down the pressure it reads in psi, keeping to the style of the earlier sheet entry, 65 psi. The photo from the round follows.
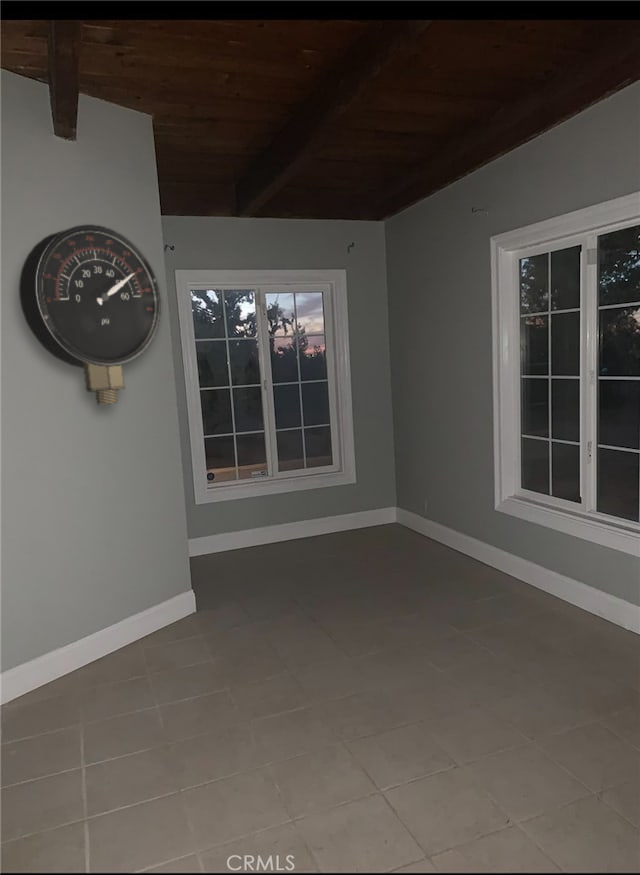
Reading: 50 psi
